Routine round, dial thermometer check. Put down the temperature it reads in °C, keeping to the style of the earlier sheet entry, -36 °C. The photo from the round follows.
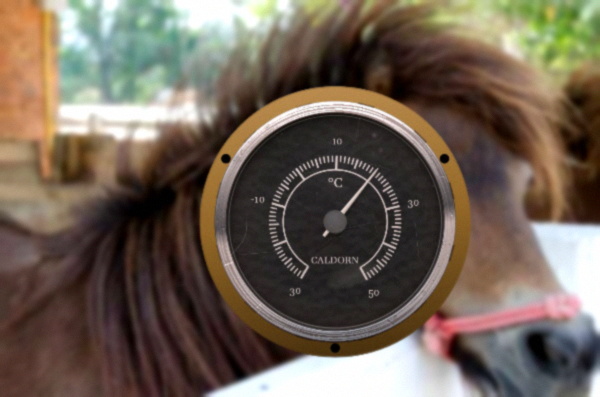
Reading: 20 °C
